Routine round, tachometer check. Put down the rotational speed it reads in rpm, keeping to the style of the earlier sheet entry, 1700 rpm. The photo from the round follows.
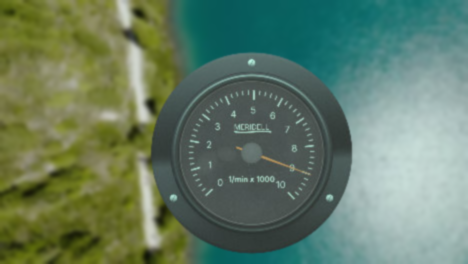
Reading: 9000 rpm
